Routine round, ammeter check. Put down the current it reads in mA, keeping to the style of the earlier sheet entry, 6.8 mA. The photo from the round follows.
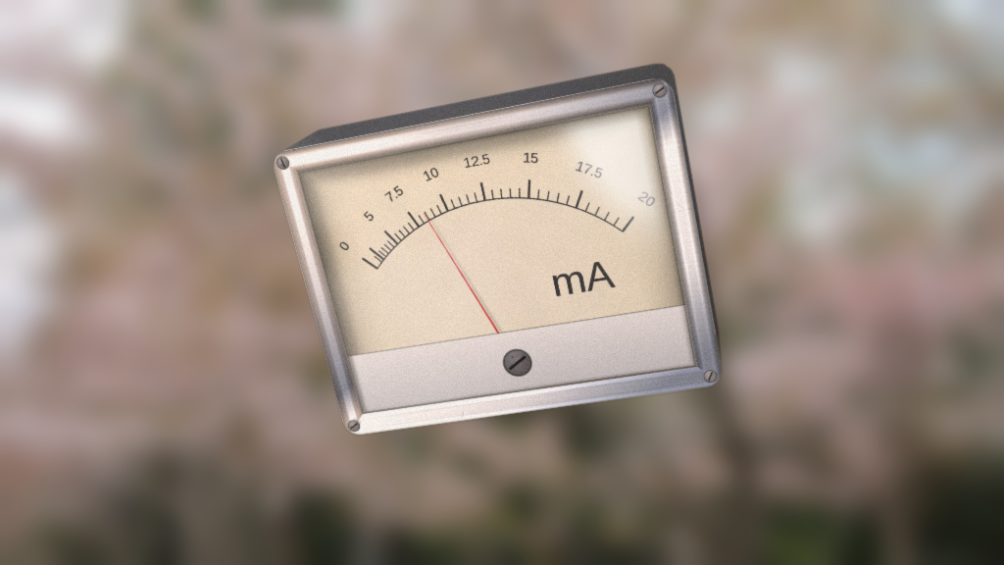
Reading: 8.5 mA
